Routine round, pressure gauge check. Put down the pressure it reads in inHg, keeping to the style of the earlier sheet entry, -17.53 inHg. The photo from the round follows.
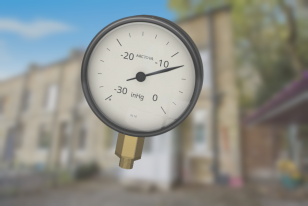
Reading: -8 inHg
